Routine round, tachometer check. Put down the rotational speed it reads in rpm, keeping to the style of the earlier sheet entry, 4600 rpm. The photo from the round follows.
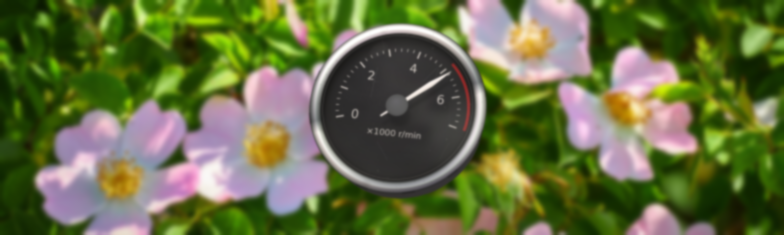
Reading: 5200 rpm
